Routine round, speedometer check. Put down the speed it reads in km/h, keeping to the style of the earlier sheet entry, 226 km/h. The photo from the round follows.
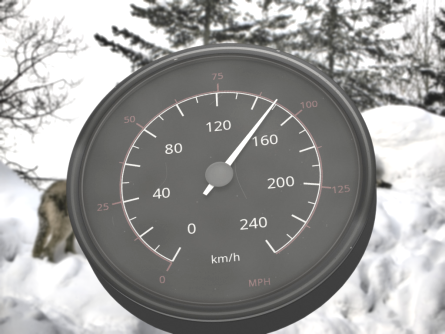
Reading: 150 km/h
